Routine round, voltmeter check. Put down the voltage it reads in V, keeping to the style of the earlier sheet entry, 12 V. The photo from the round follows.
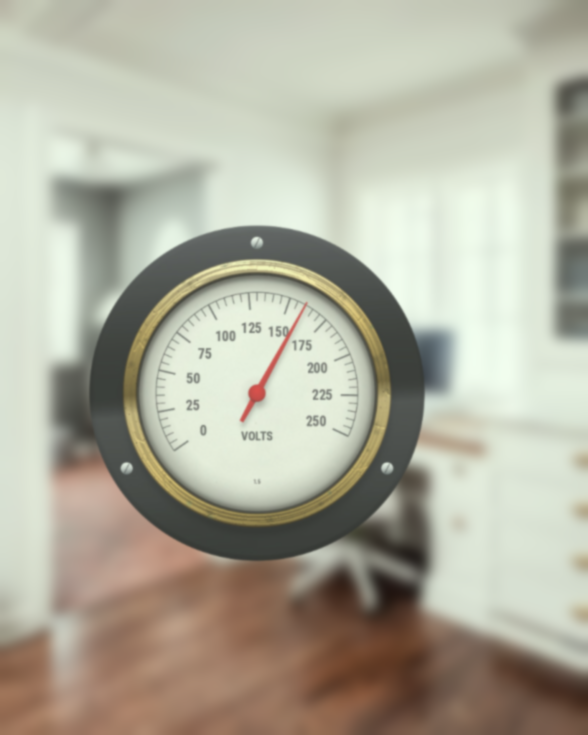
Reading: 160 V
